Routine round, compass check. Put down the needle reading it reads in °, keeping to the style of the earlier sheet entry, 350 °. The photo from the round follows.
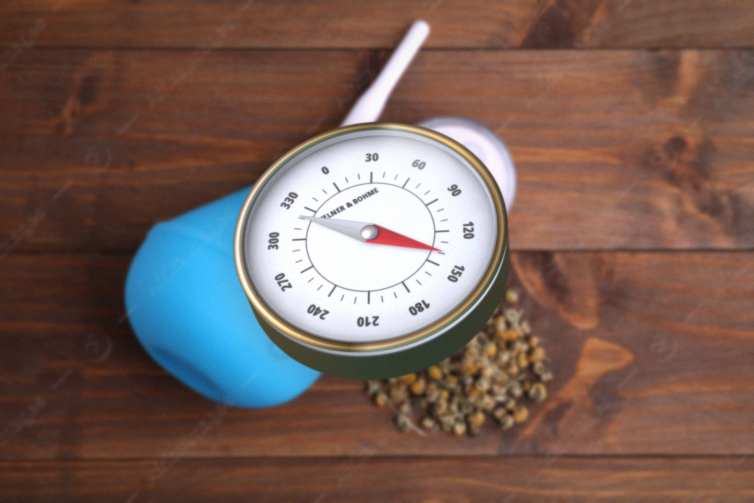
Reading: 140 °
